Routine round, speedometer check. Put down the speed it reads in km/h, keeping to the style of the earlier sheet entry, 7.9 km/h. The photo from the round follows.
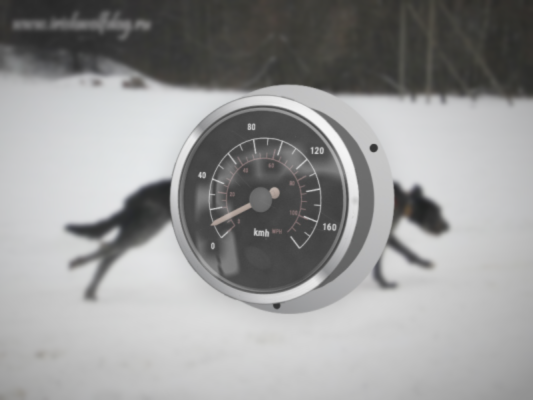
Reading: 10 km/h
